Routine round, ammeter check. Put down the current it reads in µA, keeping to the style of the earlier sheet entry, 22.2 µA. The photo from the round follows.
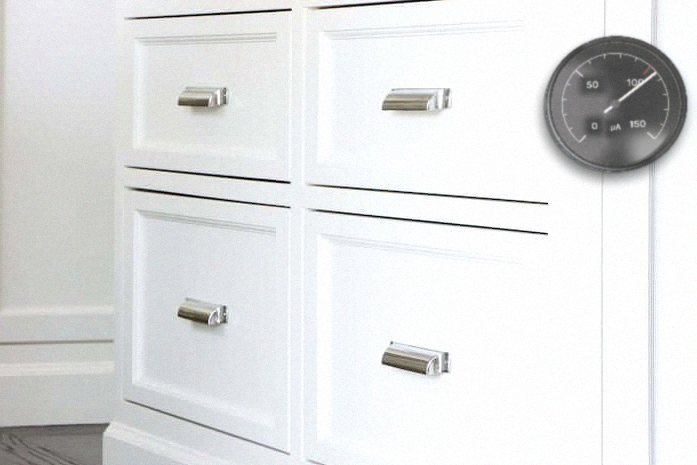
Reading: 105 µA
